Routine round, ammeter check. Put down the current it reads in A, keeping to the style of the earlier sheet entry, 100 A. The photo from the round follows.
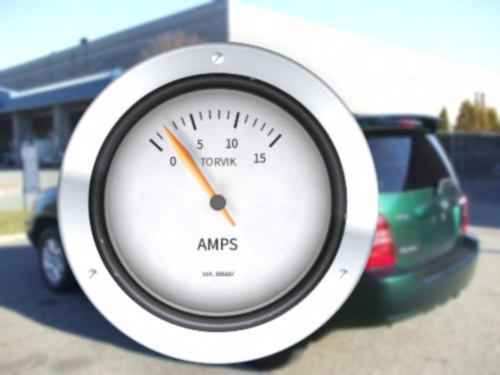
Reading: 2 A
